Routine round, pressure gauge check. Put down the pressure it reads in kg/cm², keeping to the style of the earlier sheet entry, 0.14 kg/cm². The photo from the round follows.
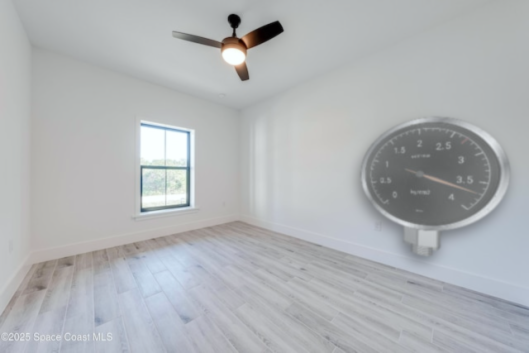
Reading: 3.7 kg/cm²
